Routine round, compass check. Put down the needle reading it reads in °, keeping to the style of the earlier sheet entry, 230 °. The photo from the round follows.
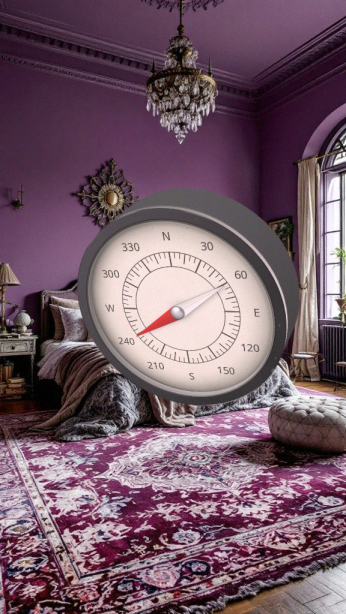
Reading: 240 °
